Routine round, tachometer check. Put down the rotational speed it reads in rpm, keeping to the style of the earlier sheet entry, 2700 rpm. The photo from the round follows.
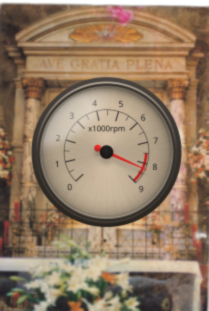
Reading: 8250 rpm
